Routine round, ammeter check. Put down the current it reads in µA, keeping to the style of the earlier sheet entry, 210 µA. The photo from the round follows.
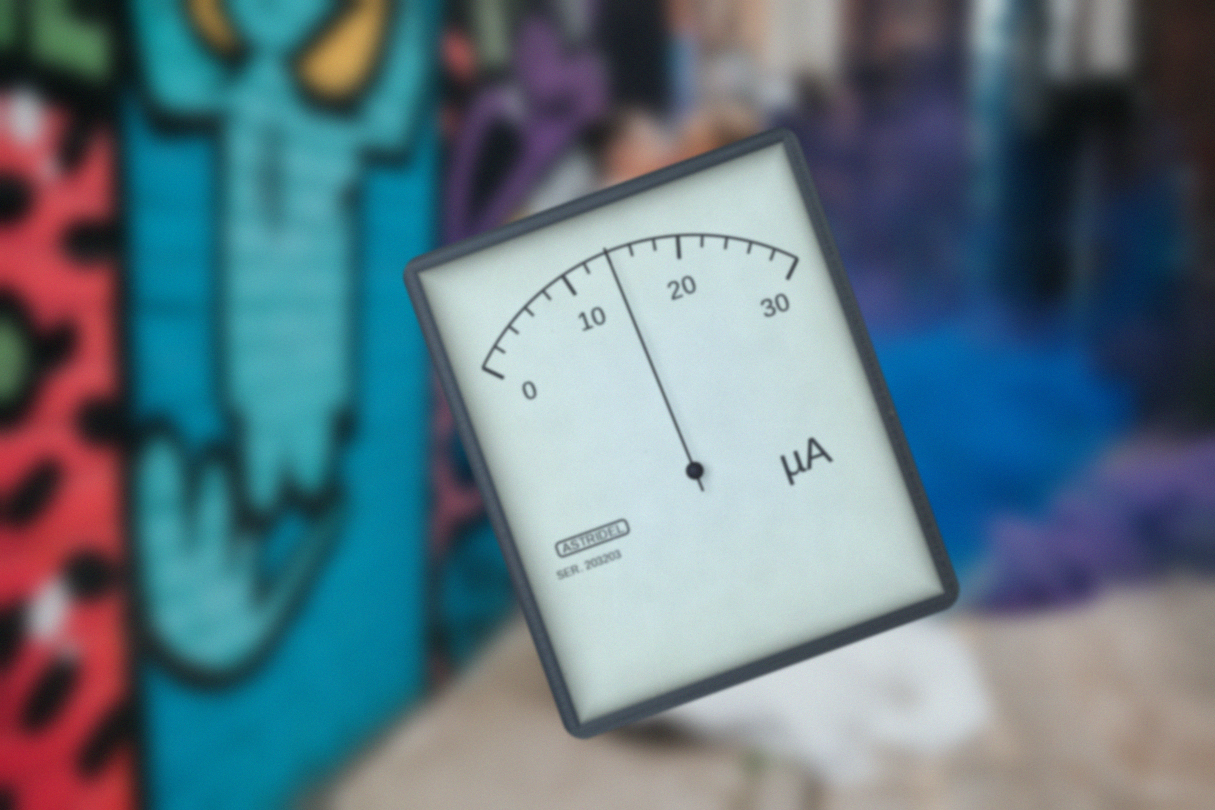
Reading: 14 µA
